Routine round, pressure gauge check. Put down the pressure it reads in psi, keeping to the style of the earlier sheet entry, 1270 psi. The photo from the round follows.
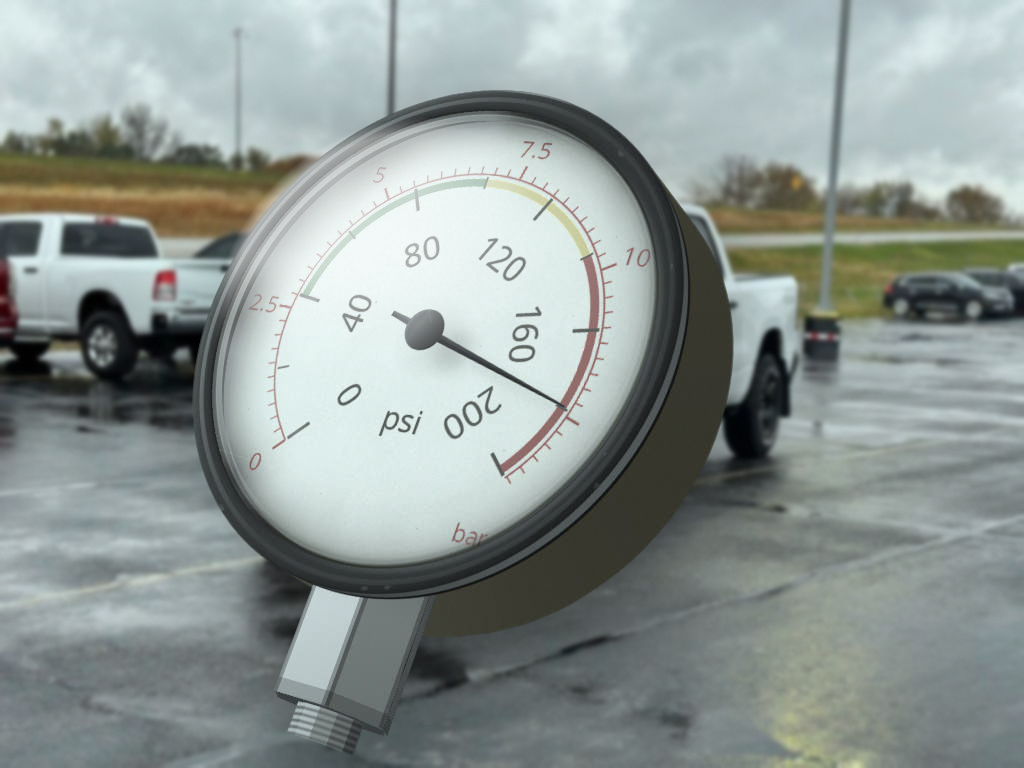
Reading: 180 psi
